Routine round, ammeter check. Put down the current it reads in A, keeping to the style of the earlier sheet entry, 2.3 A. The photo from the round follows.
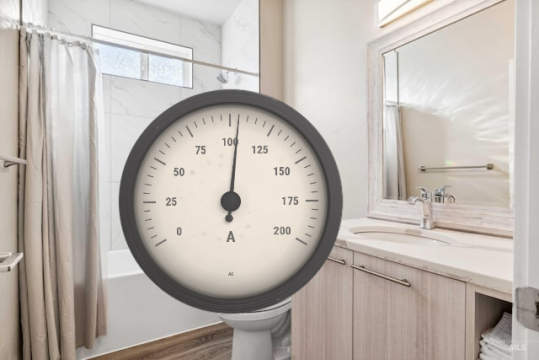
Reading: 105 A
